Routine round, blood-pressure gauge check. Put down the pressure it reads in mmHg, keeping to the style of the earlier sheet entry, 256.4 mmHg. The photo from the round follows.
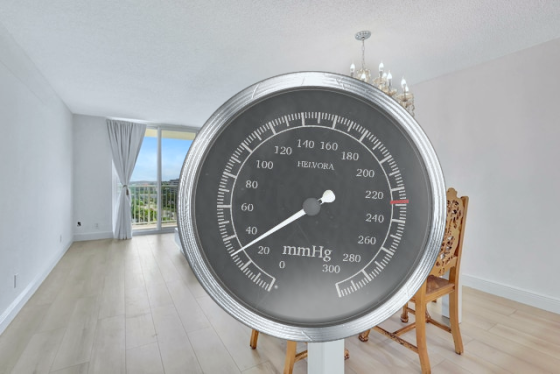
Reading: 30 mmHg
